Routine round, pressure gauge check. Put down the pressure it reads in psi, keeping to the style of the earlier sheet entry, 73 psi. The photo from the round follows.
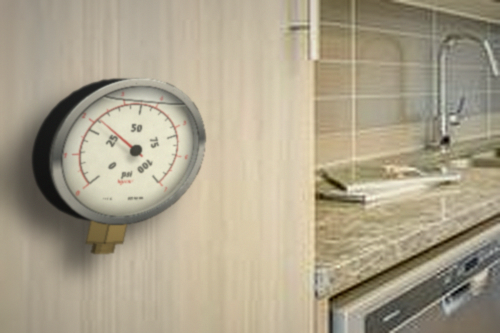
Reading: 30 psi
